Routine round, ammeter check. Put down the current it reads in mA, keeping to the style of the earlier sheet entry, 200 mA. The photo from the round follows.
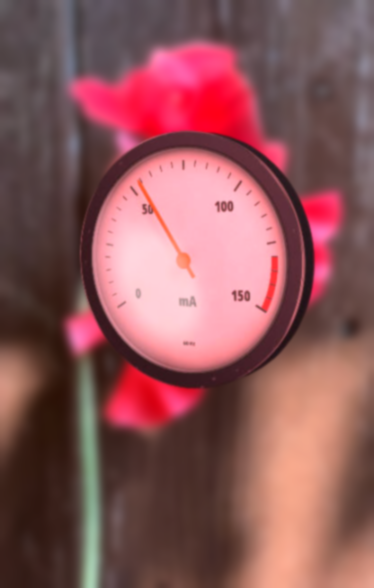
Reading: 55 mA
